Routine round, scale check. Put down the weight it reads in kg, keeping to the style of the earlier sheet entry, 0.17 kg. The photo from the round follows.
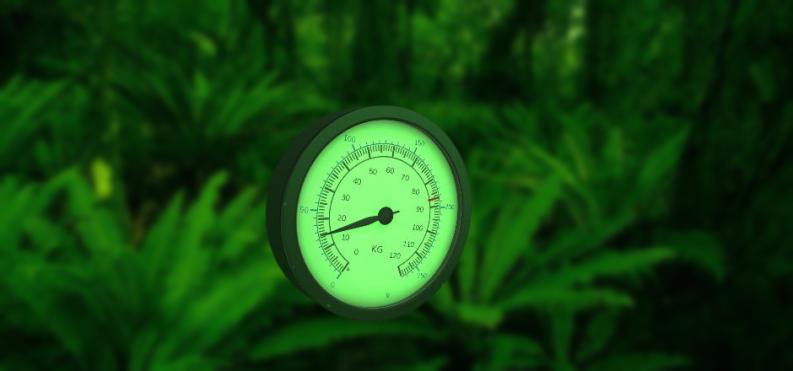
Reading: 15 kg
